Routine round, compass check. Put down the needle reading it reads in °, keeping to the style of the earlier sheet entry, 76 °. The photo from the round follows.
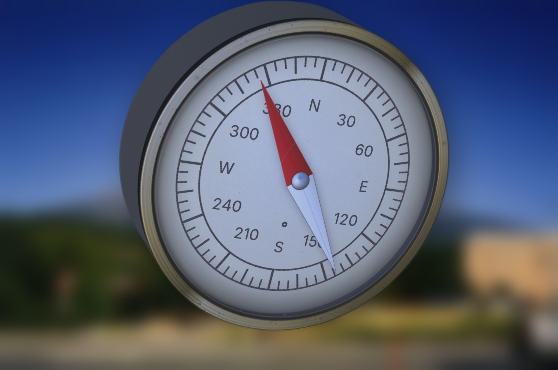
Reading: 325 °
